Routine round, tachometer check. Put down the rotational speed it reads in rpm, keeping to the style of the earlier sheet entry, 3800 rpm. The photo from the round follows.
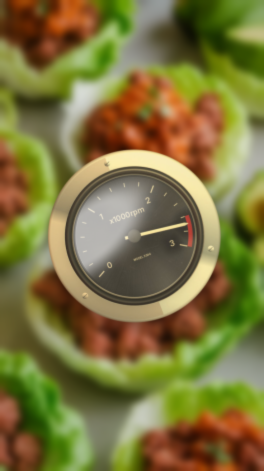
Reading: 2700 rpm
